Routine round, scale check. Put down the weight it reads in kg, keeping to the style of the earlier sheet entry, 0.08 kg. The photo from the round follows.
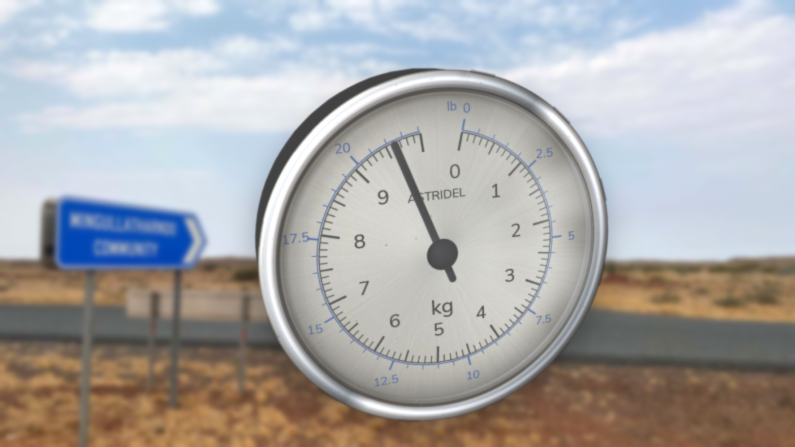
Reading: 9.6 kg
